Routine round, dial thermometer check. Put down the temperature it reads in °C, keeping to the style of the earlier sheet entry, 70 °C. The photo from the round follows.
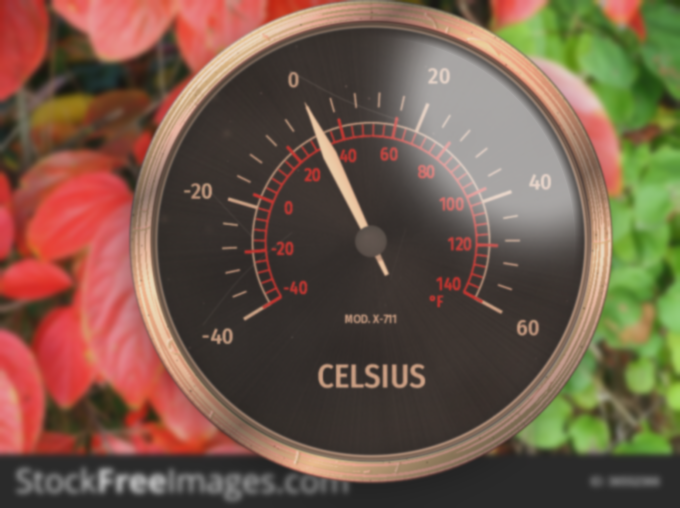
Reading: 0 °C
